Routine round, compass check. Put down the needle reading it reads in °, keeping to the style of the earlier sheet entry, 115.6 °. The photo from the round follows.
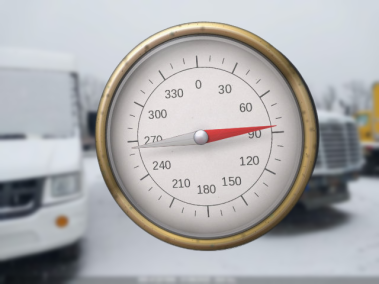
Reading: 85 °
